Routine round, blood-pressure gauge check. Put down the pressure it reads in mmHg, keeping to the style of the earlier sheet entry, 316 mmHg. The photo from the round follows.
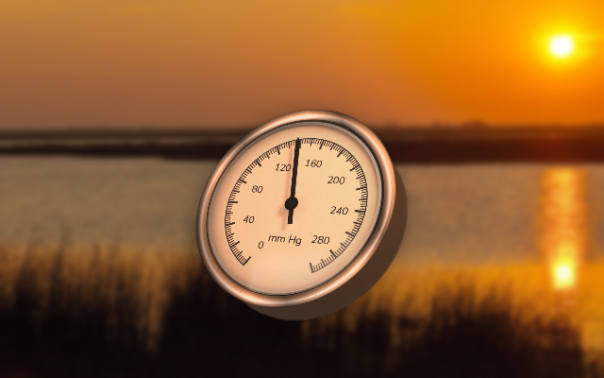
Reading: 140 mmHg
